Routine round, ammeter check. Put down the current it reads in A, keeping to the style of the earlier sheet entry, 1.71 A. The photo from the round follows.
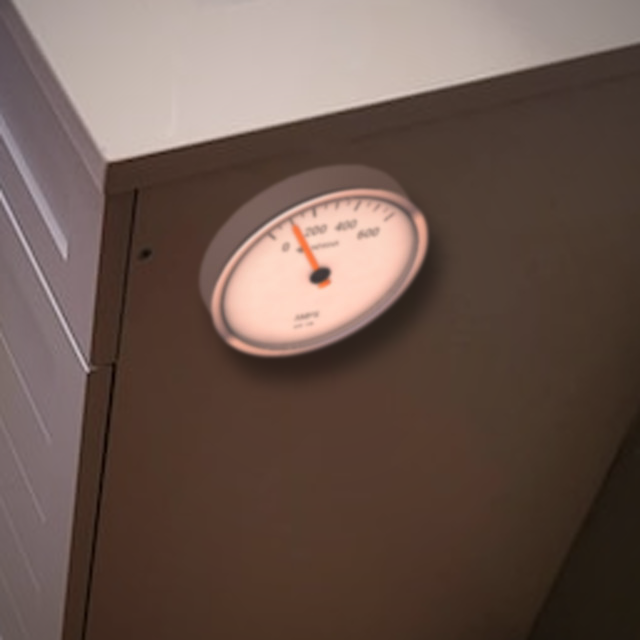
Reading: 100 A
